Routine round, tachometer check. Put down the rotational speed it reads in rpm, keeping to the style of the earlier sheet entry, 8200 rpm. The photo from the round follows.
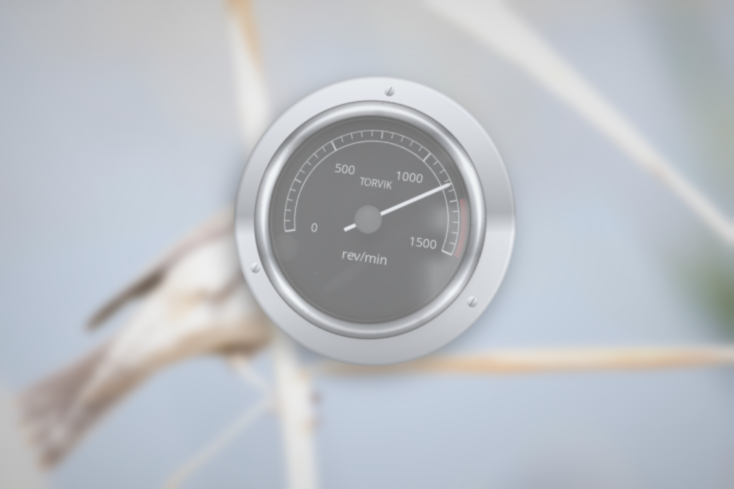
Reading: 1175 rpm
